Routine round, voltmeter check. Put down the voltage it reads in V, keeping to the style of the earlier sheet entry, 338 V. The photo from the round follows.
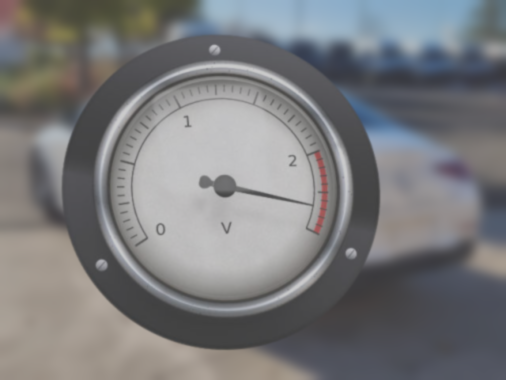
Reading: 2.35 V
